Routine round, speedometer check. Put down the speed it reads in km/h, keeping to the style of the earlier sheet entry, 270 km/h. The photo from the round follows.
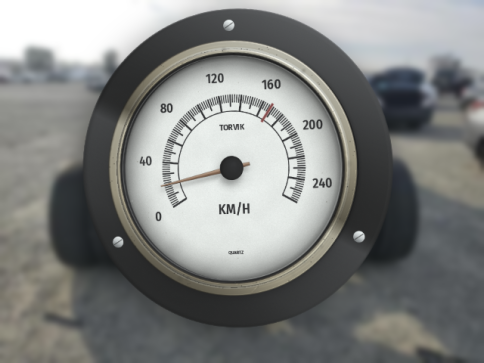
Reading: 20 km/h
